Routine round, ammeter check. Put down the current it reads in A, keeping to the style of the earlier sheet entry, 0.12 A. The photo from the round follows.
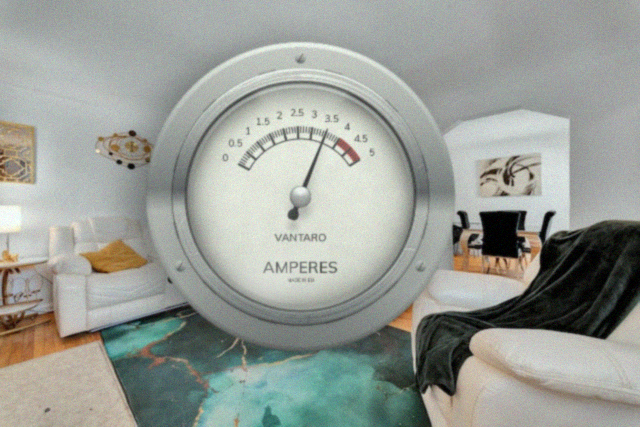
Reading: 3.5 A
